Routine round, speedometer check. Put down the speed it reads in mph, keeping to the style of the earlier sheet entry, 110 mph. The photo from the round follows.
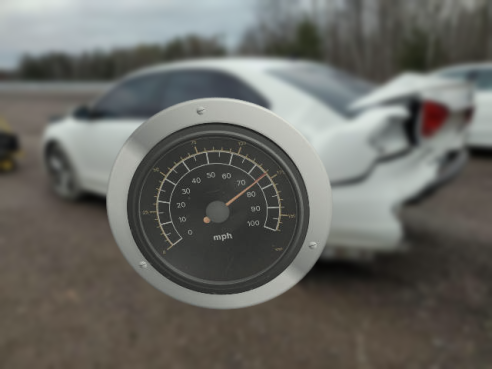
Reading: 75 mph
